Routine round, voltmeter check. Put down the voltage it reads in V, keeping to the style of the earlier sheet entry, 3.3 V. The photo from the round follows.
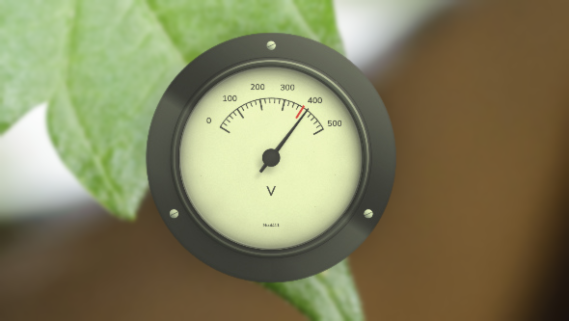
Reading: 400 V
